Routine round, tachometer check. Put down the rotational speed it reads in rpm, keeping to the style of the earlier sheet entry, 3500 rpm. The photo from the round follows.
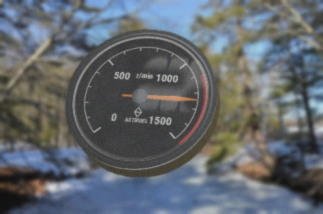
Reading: 1250 rpm
